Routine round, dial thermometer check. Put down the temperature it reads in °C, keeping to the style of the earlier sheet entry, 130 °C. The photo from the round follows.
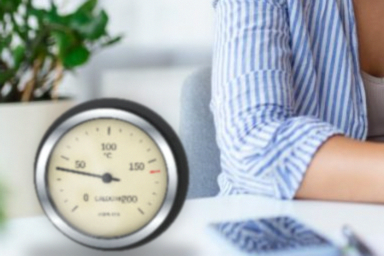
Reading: 40 °C
